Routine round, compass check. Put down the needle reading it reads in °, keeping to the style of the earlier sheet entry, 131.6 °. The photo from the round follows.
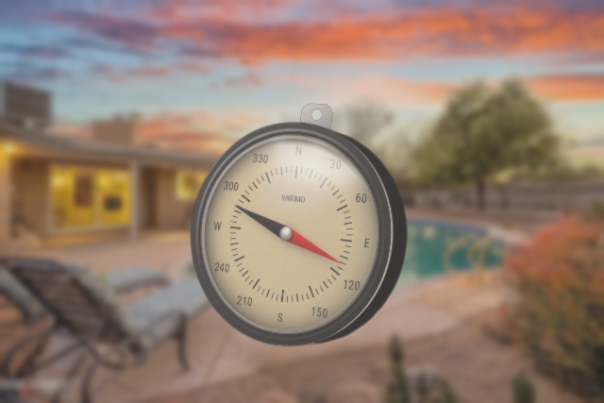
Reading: 110 °
